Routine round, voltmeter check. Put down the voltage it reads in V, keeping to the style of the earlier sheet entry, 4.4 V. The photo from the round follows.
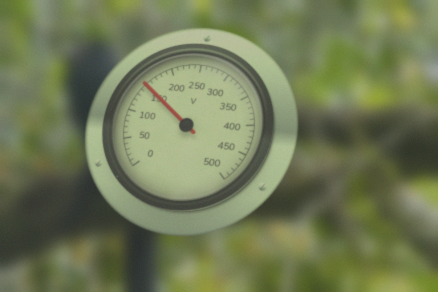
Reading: 150 V
